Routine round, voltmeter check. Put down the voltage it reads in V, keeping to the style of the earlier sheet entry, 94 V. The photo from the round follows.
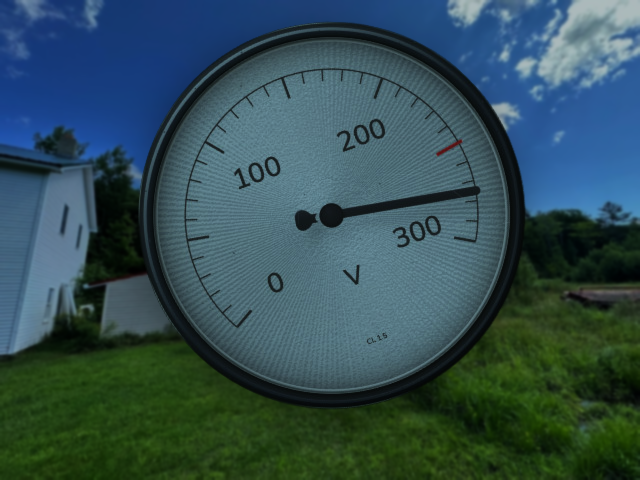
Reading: 275 V
